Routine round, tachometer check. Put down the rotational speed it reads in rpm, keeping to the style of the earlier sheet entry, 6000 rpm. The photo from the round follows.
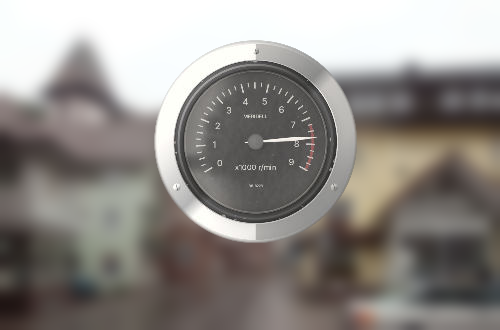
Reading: 7750 rpm
